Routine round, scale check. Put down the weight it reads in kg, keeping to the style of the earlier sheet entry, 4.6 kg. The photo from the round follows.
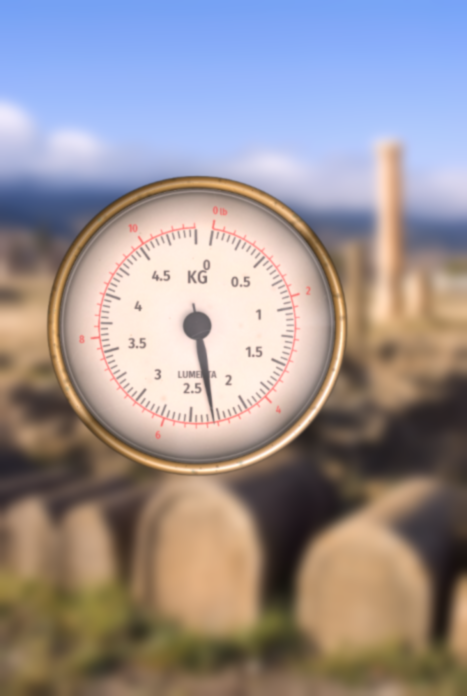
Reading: 2.3 kg
